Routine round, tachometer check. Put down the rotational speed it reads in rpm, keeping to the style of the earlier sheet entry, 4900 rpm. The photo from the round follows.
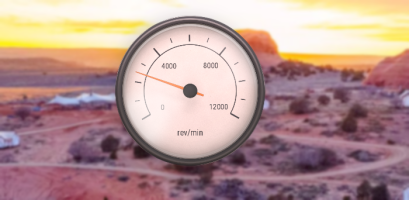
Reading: 2500 rpm
